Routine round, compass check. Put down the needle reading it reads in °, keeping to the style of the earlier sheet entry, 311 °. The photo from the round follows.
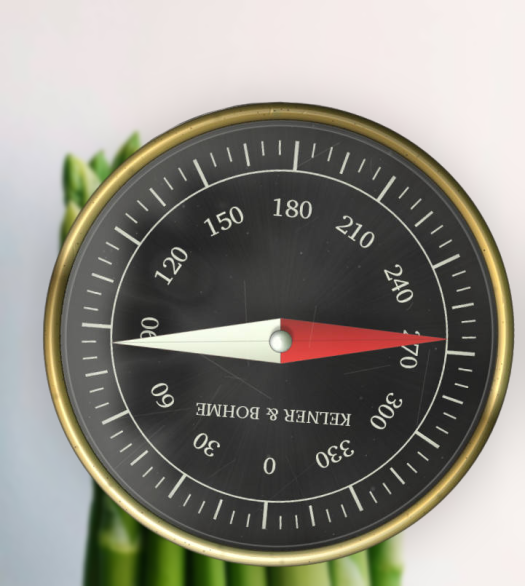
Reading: 265 °
